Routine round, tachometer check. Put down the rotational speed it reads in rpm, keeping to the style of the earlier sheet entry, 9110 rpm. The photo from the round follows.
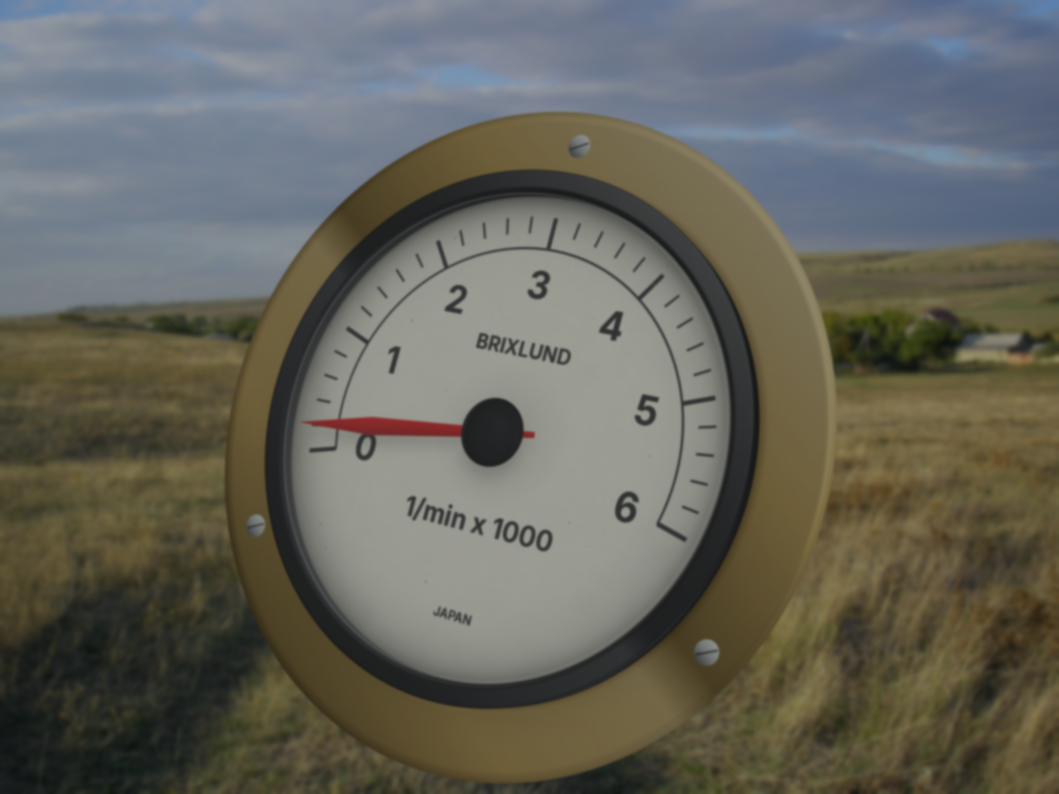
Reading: 200 rpm
